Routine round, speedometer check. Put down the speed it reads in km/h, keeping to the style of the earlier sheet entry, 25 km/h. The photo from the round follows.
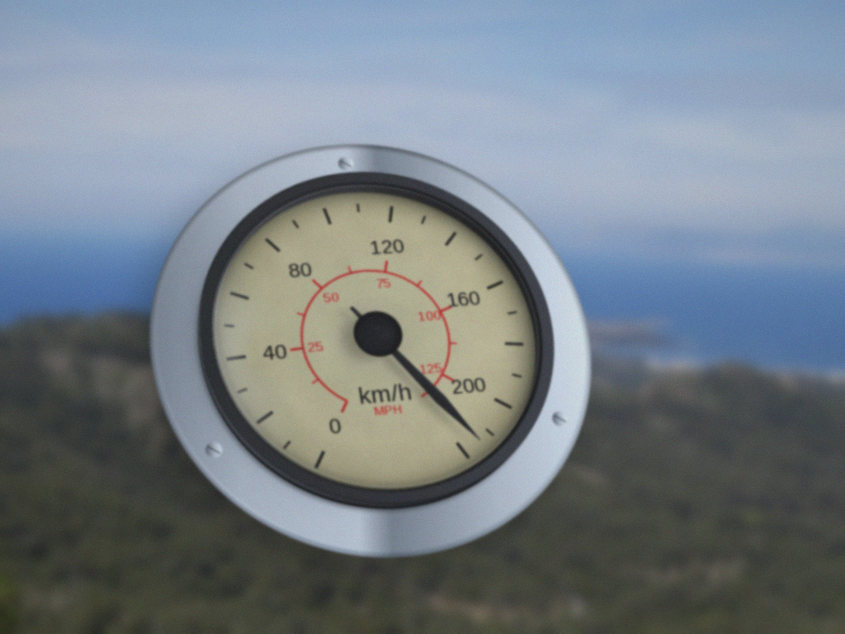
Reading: 215 km/h
